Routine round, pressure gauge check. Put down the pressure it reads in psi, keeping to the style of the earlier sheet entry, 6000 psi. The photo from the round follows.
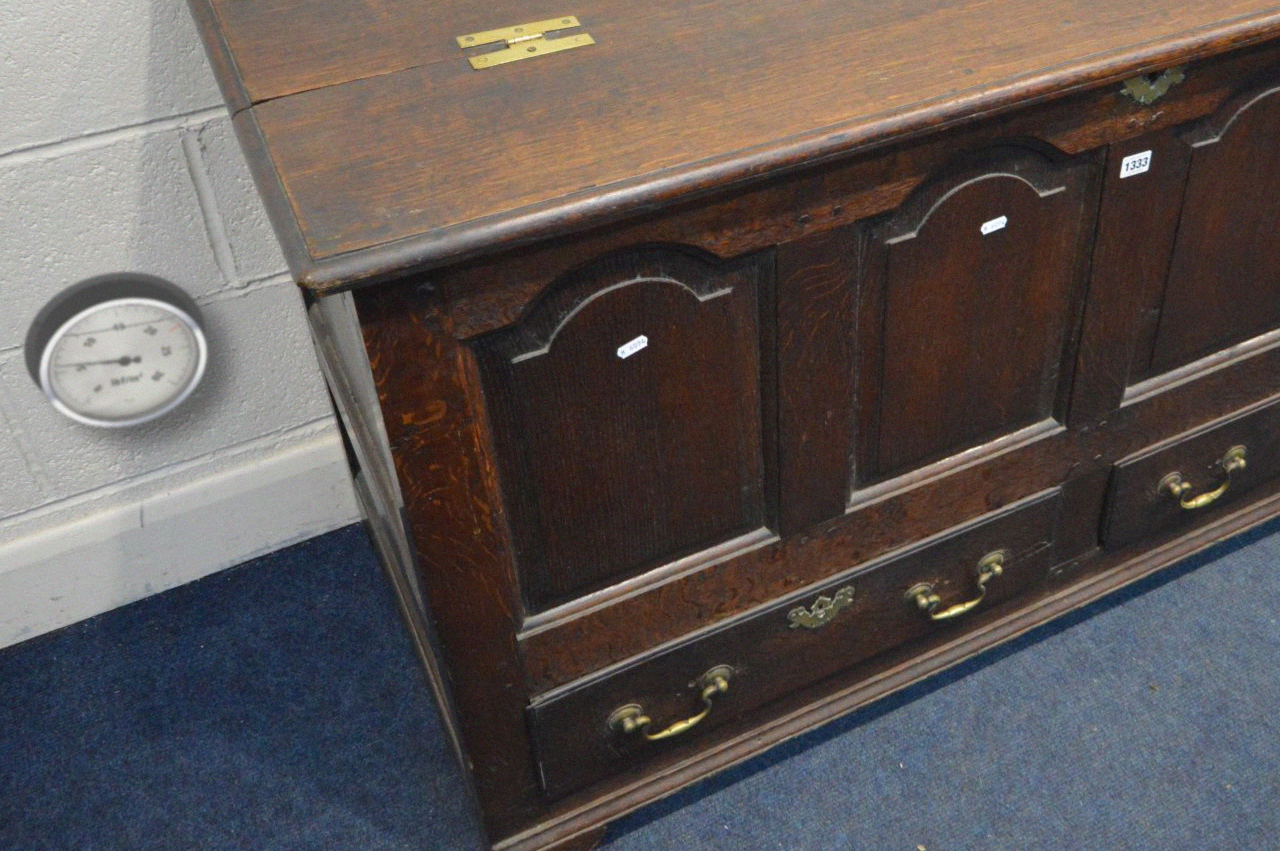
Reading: 6 psi
